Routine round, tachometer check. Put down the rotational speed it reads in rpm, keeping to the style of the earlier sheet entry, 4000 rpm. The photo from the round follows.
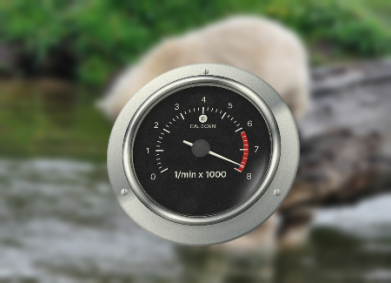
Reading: 7800 rpm
